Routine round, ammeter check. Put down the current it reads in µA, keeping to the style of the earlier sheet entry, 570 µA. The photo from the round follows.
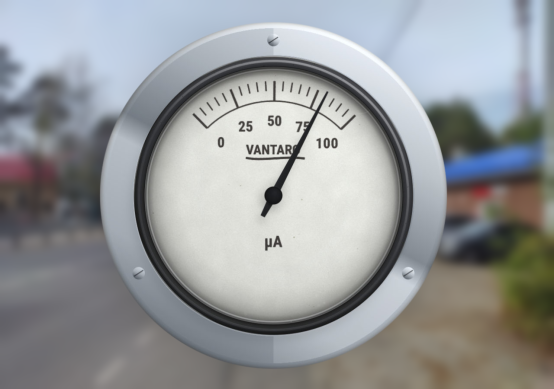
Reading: 80 µA
